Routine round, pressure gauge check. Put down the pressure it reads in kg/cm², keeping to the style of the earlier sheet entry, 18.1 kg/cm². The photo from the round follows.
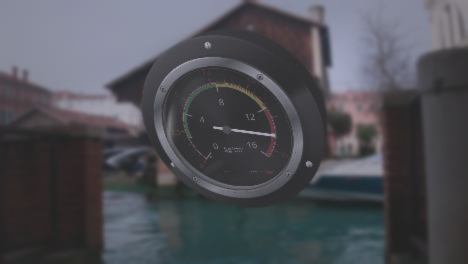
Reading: 14 kg/cm²
